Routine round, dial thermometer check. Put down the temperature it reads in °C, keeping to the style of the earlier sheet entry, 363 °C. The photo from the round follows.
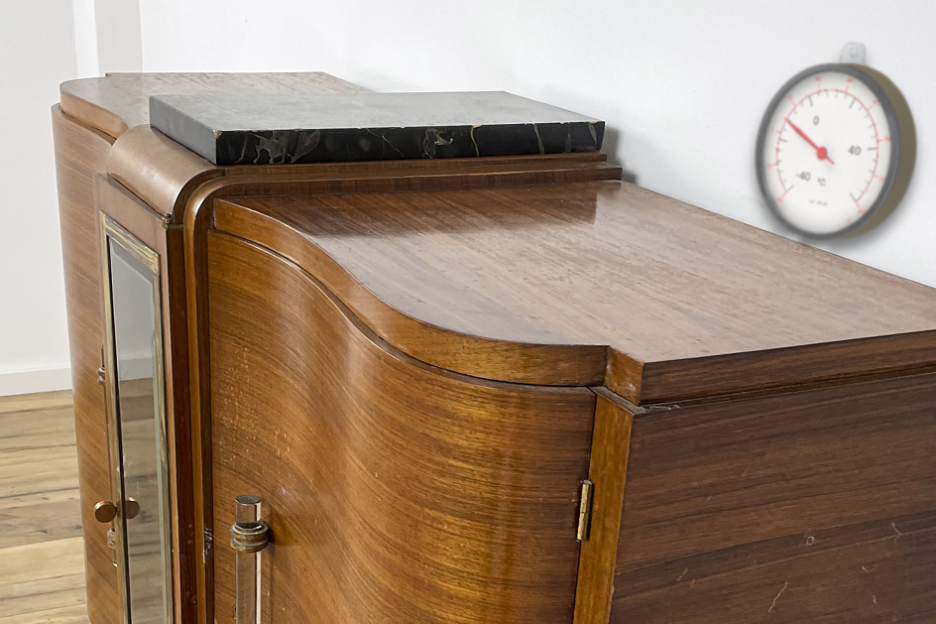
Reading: -12 °C
